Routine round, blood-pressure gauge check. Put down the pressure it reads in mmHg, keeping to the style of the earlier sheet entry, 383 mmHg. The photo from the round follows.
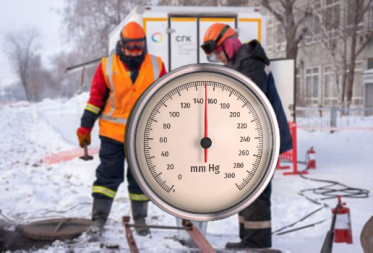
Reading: 150 mmHg
